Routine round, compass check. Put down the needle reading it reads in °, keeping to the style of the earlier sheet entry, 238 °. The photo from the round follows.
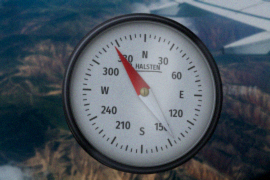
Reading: 325 °
